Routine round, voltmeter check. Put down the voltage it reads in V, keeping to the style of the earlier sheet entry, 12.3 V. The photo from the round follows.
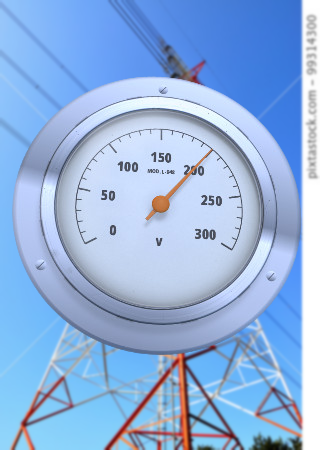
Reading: 200 V
